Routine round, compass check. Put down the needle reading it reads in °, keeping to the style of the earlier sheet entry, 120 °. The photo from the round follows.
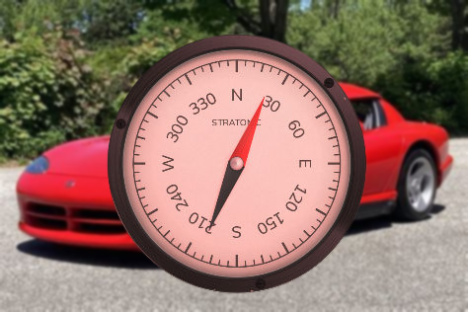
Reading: 22.5 °
